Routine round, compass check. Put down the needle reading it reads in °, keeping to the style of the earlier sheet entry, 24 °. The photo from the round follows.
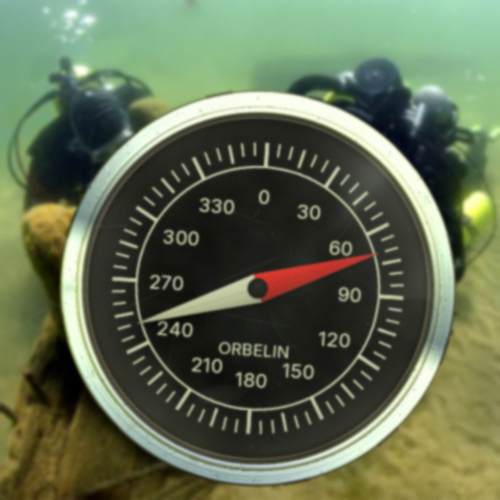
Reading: 70 °
